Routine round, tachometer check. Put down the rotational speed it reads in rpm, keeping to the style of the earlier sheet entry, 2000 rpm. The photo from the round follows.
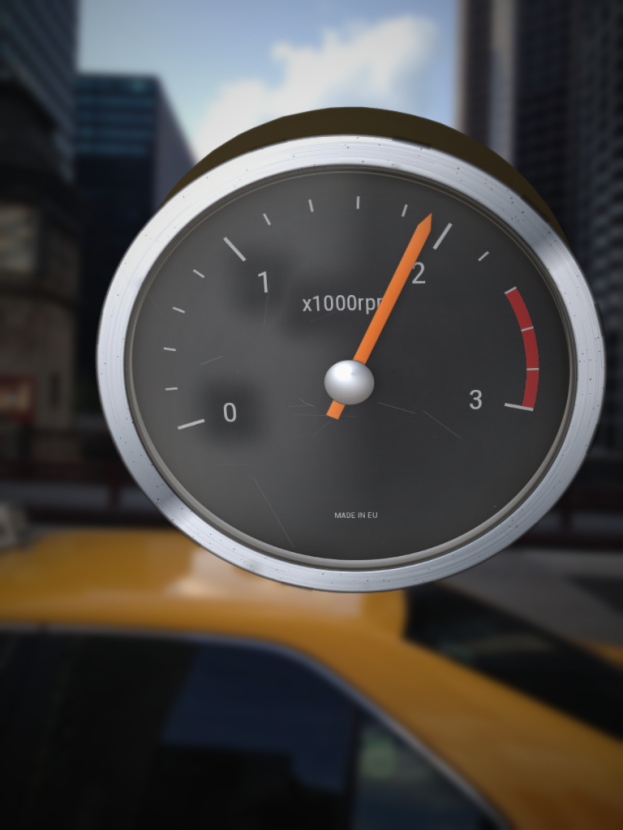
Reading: 1900 rpm
